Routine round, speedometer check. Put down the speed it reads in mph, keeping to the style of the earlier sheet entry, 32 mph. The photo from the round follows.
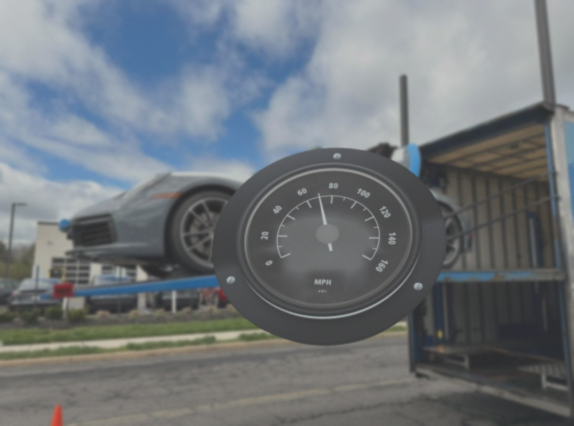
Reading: 70 mph
